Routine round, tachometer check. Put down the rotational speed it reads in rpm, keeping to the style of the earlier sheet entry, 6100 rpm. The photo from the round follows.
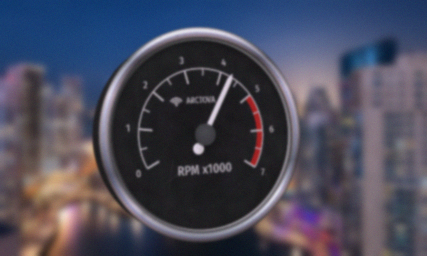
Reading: 4250 rpm
